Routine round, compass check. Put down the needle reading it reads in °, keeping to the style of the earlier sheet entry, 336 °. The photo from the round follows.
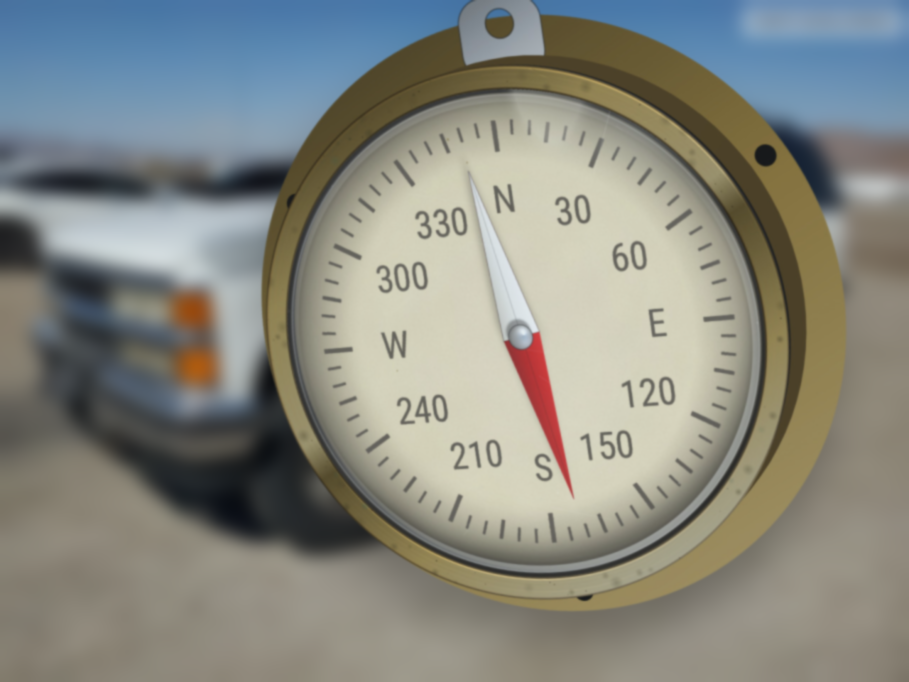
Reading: 170 °
